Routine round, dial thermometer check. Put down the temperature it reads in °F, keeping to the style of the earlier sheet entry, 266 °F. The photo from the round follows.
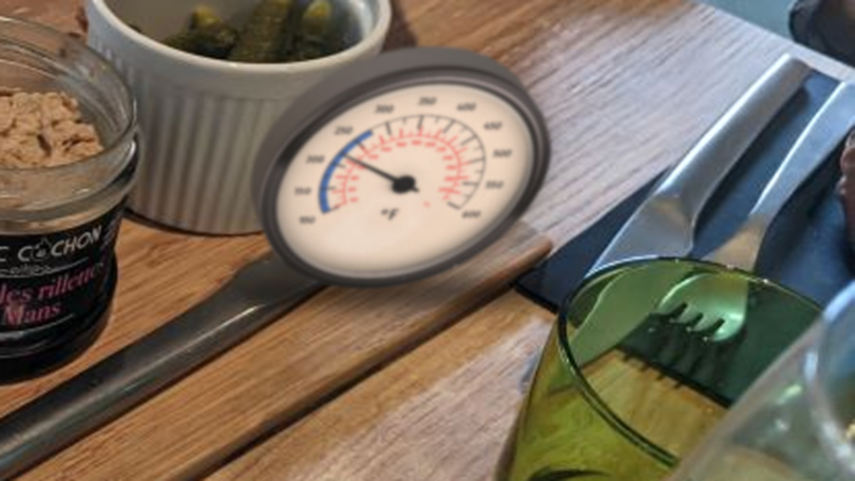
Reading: 225 °F
